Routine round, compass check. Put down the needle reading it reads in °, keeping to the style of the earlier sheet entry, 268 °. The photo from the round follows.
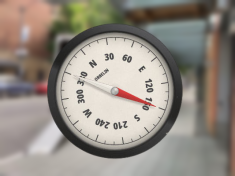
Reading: 150 °
